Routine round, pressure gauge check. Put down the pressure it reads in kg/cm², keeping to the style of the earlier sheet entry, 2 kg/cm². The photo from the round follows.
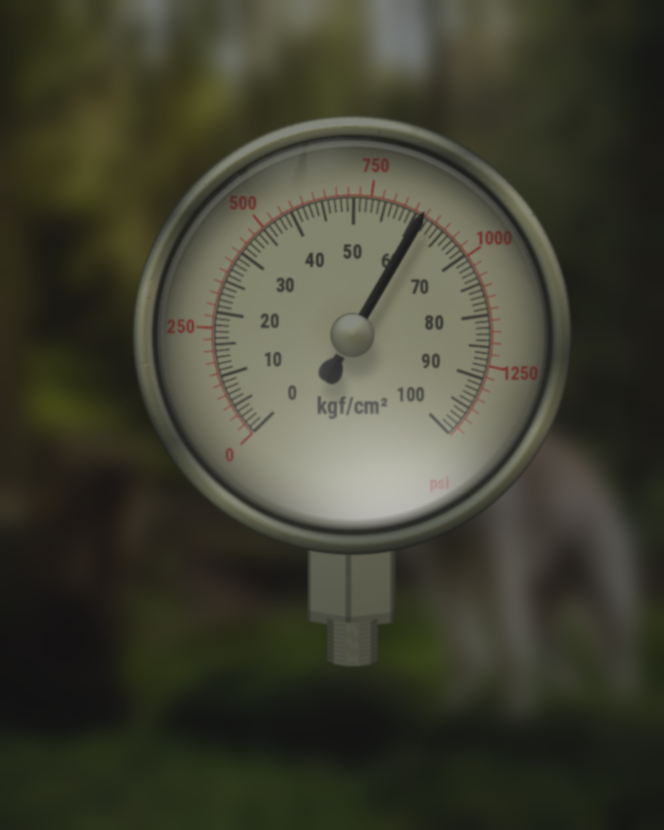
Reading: 61 kg/cm²
